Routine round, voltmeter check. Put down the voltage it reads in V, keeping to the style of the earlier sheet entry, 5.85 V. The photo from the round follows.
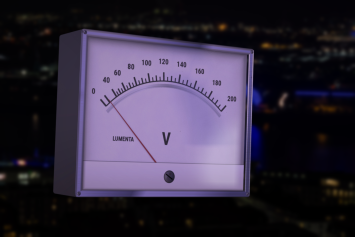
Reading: 20 V
